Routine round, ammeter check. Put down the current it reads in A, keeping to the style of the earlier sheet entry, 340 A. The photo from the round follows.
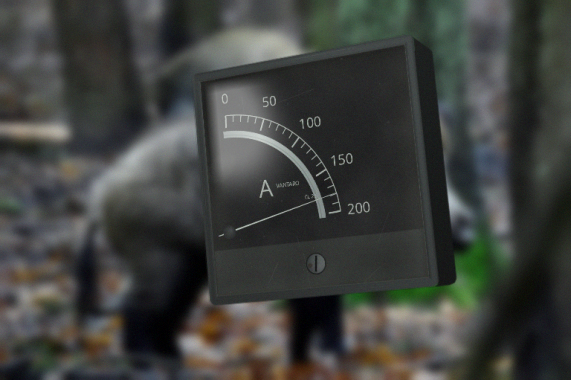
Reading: 180 A
